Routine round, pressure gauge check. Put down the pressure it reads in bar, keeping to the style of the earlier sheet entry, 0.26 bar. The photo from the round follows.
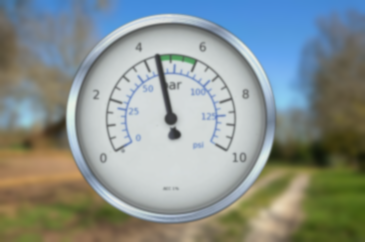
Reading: 4.5 bar
